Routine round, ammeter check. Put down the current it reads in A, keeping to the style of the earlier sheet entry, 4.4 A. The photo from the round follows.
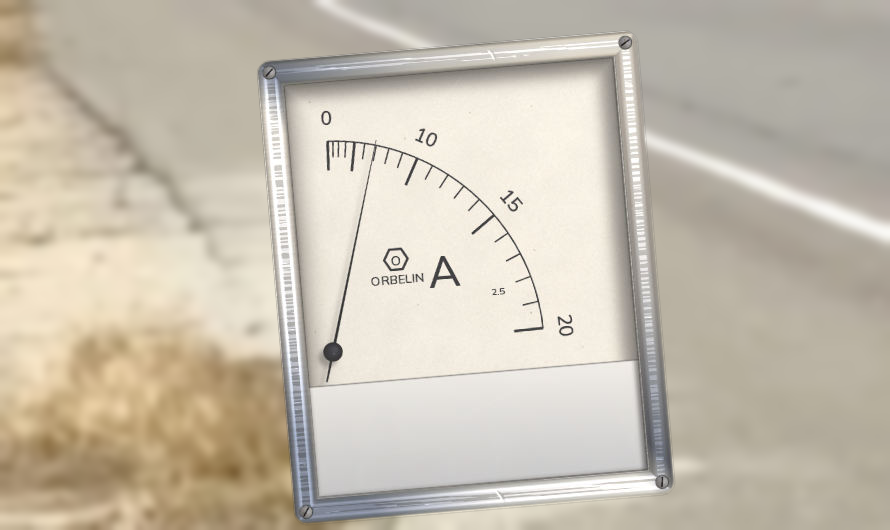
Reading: 7 A
